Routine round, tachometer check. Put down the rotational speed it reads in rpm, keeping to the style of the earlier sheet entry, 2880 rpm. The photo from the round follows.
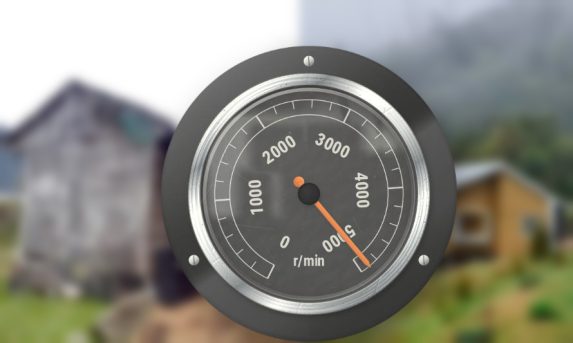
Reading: 4900 rpm
